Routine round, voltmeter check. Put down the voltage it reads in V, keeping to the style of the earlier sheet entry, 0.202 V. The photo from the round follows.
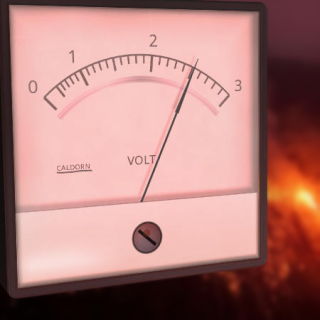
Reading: 2.5 V
